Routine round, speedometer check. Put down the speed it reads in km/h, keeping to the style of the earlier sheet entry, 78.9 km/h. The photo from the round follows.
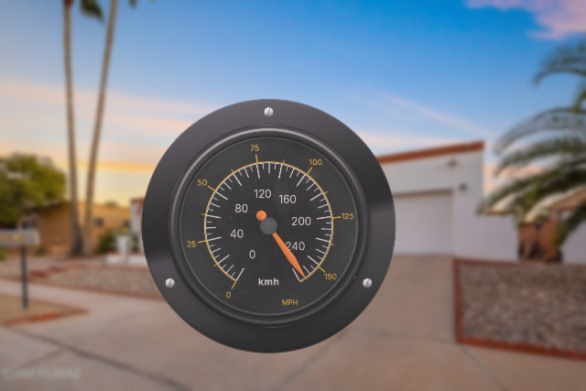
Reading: 255 km/h
